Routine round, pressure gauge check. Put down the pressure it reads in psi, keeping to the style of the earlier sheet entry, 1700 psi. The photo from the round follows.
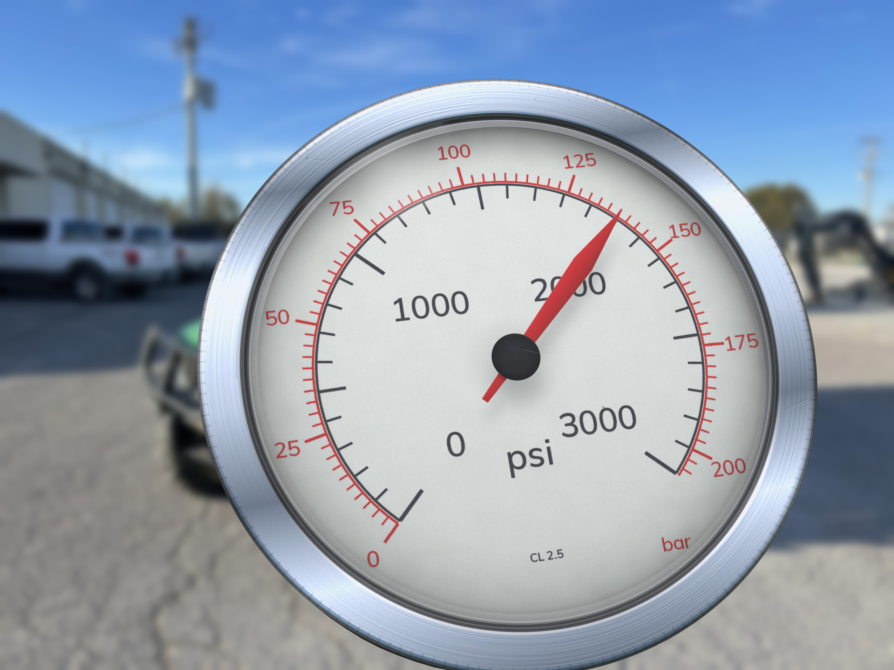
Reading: 2000 psi
